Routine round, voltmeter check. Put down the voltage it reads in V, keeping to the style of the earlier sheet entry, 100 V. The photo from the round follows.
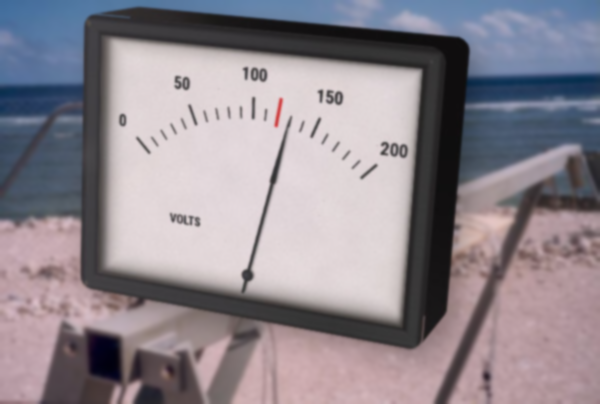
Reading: 130 V
